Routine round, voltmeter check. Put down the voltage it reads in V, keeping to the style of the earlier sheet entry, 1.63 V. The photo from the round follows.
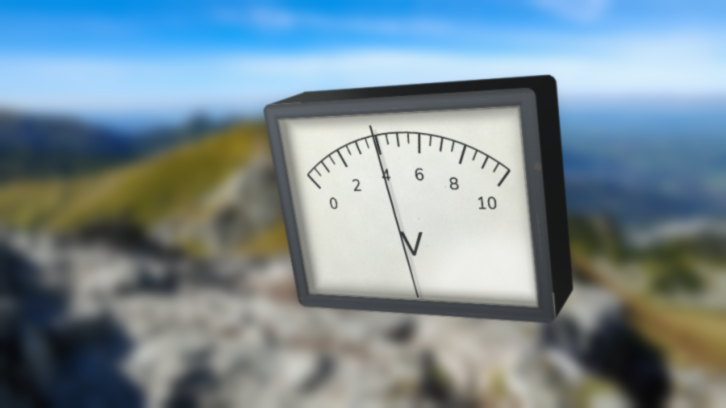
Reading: 4 V
